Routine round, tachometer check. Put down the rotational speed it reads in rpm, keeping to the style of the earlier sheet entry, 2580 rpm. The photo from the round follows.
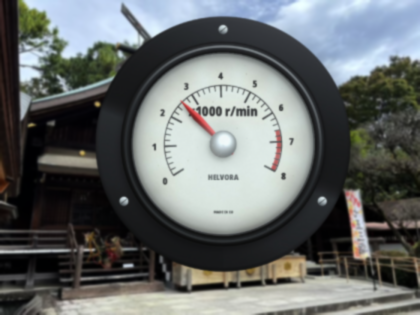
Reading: 2600 rpm
